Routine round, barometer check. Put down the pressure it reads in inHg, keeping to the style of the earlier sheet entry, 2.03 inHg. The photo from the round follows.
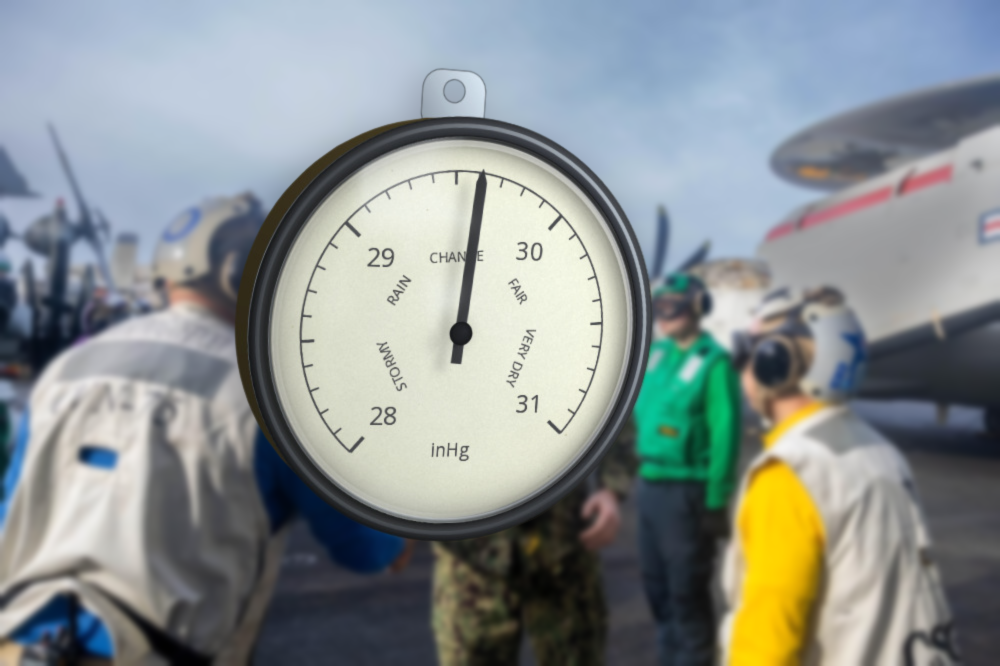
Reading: 29.6 inHg
